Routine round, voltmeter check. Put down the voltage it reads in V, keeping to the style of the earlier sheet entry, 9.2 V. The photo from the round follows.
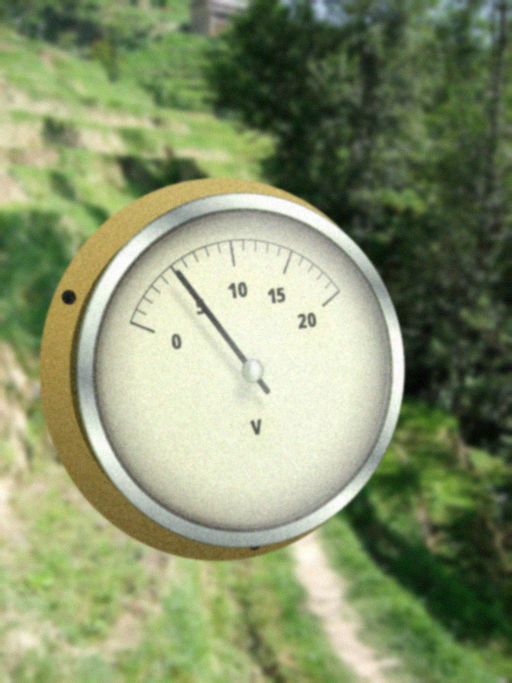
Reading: 5 V
